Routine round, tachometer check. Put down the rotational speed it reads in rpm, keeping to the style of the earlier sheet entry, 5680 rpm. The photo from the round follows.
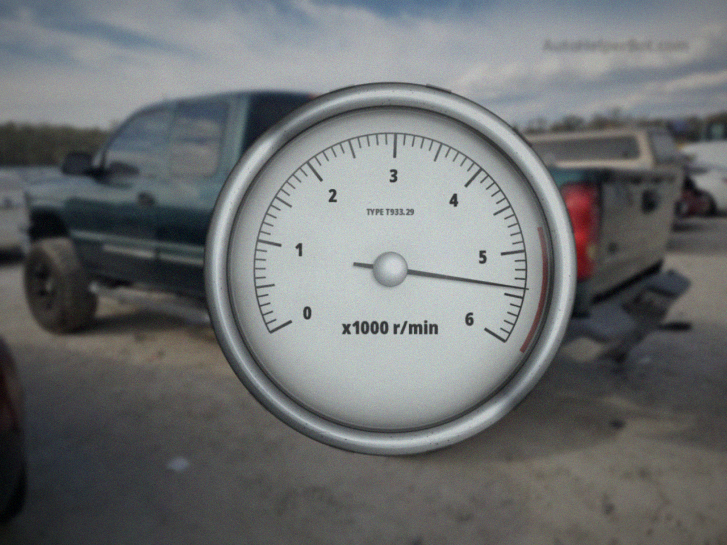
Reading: 5400 rpm
